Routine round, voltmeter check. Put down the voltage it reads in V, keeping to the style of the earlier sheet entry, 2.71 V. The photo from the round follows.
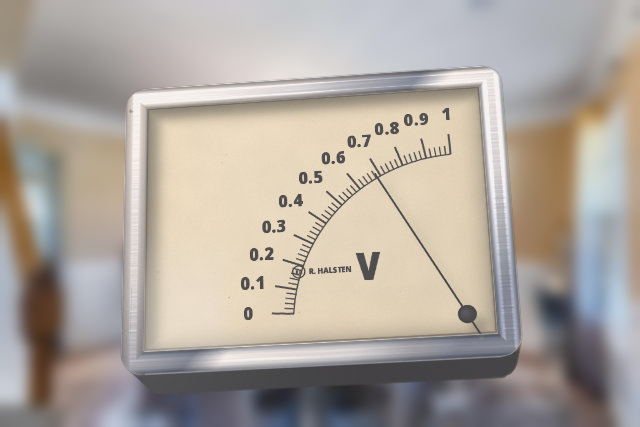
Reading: 0.68 V
